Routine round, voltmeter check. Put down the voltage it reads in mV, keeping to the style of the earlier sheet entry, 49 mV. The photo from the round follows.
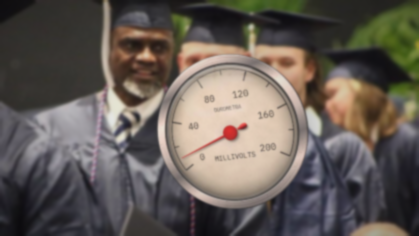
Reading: 10 mV
